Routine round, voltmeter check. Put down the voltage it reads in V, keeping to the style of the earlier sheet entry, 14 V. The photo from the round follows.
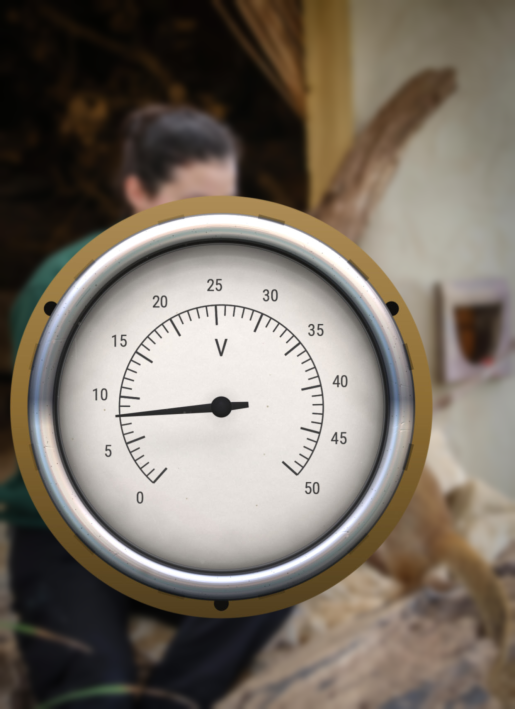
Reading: 8 V
